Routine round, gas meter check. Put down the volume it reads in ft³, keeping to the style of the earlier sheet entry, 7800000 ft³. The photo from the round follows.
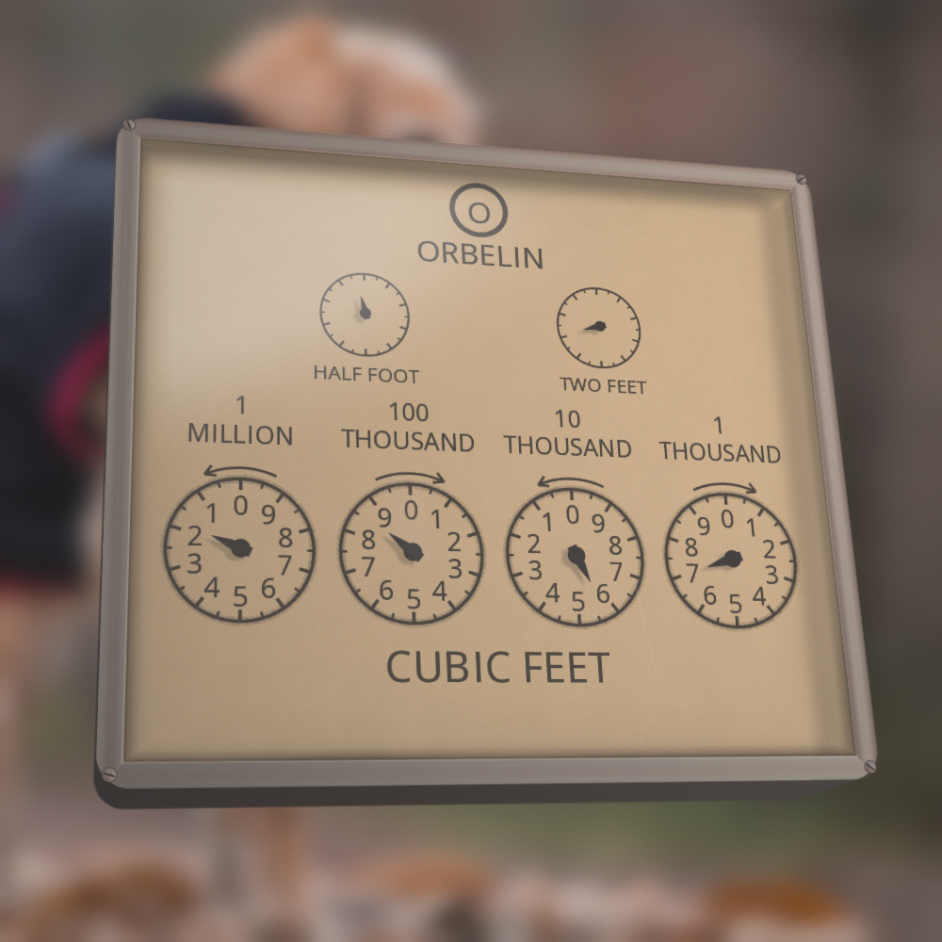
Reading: 185700 ft³
